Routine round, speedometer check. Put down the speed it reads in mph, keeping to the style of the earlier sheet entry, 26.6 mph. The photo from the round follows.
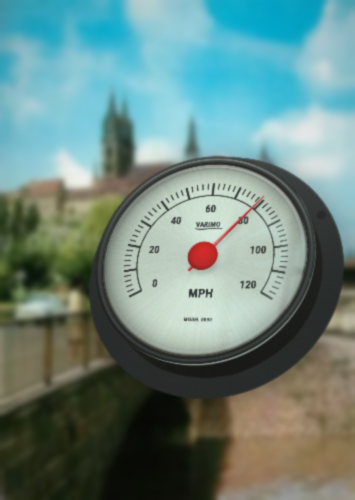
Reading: 80 mph
